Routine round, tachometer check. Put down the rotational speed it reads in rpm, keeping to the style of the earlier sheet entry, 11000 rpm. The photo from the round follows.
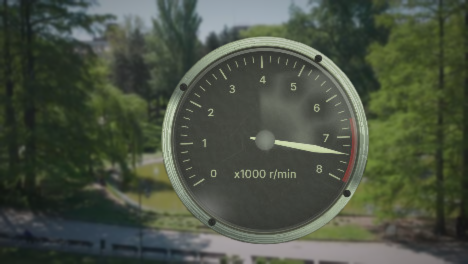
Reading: 7400 rpm
